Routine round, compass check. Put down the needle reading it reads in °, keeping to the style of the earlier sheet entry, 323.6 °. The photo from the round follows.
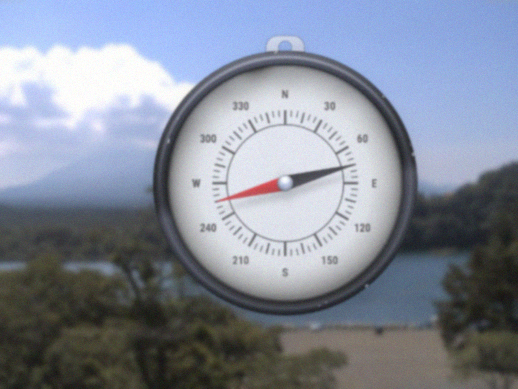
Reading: 255 °
